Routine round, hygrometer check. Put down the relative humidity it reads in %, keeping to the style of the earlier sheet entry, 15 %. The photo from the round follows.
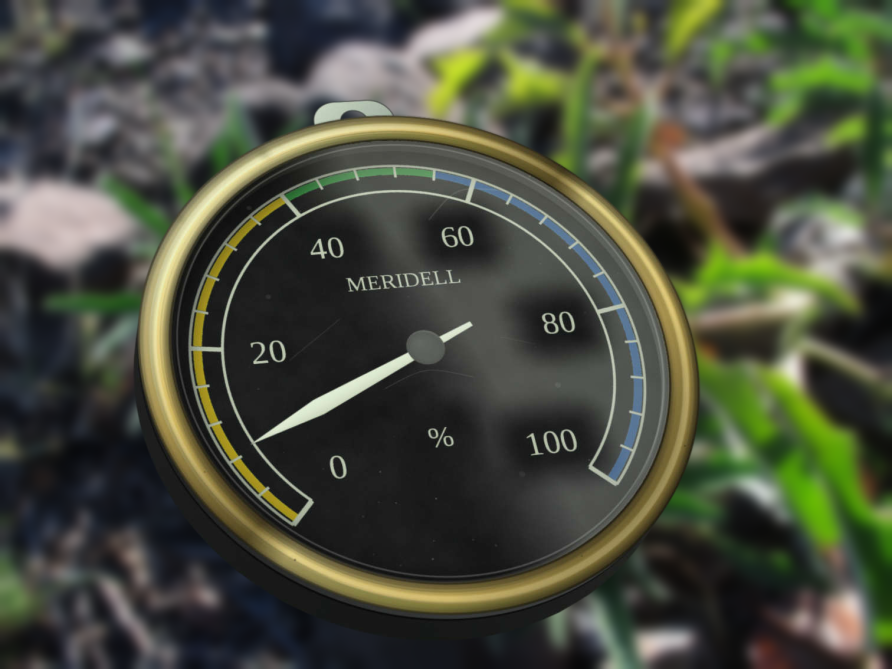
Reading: 8 %
